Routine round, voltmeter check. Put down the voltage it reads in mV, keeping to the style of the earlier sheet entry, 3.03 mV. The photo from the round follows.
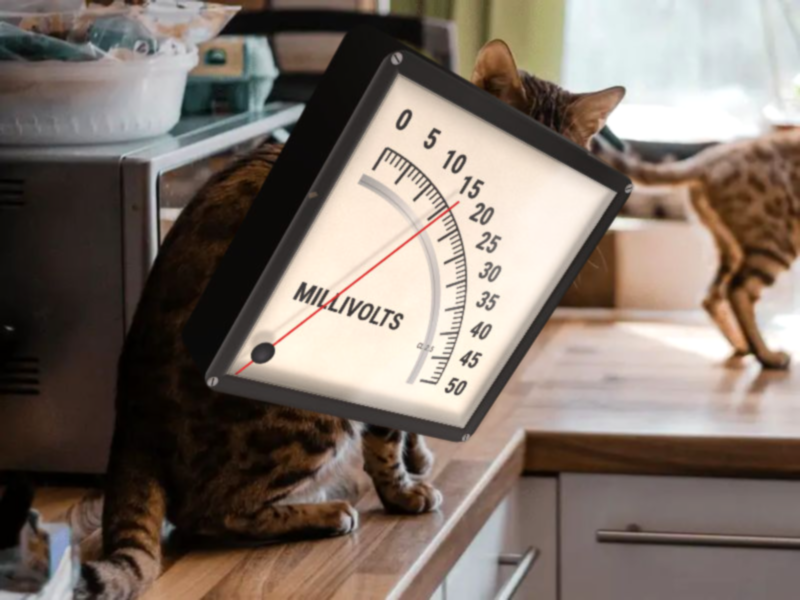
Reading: 15 mV
